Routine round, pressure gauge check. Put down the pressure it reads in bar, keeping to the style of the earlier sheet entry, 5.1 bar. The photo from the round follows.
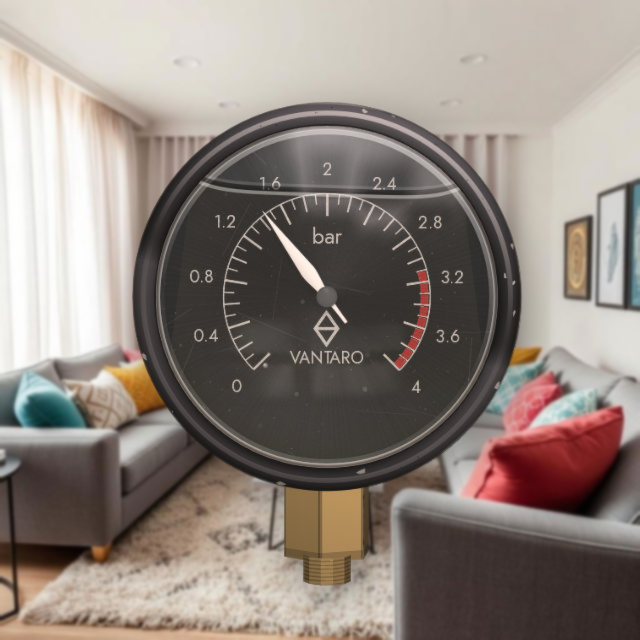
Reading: 1.45 bar
